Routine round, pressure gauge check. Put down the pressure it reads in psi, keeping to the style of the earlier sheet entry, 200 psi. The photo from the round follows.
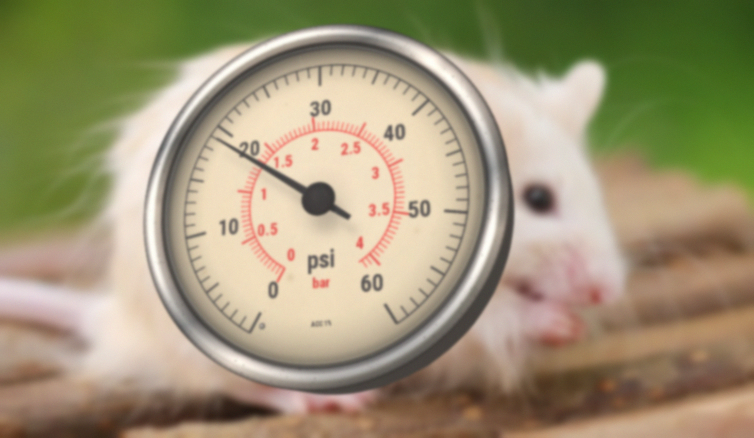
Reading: 19 psi
